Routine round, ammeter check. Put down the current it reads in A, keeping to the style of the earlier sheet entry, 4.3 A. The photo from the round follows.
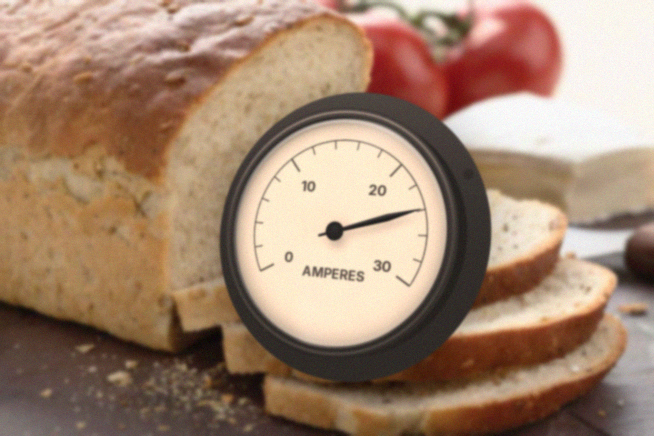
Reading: 24 A
